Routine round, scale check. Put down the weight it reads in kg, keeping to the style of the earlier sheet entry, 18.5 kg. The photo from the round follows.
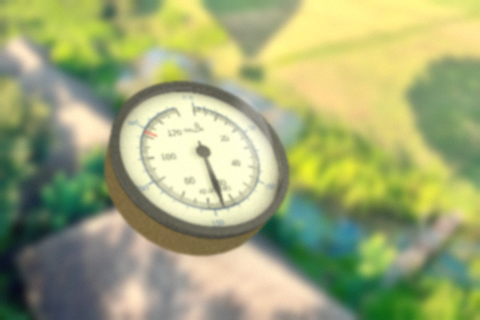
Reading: 65 kg
